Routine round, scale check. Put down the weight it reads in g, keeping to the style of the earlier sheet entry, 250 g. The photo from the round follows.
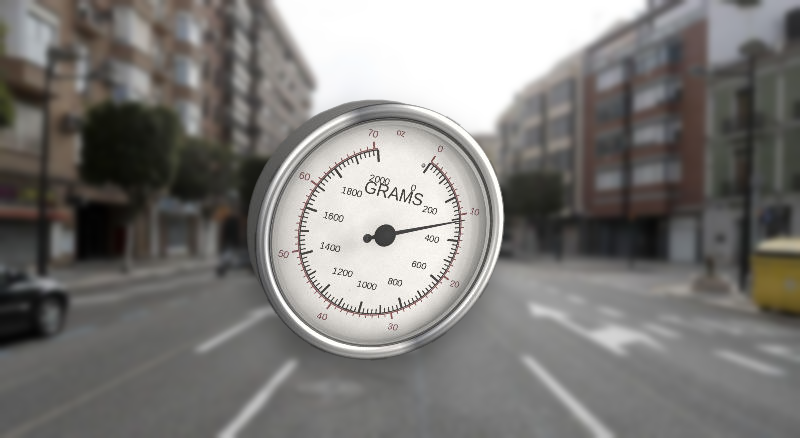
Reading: 300 g
